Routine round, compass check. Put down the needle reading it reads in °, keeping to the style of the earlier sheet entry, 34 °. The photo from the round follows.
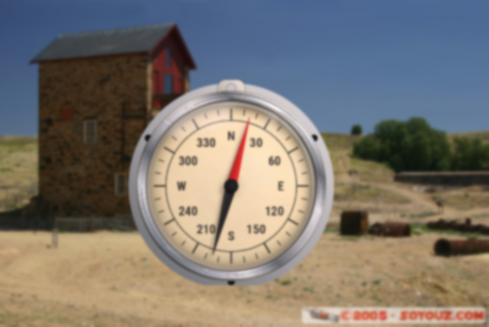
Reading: 15 °
